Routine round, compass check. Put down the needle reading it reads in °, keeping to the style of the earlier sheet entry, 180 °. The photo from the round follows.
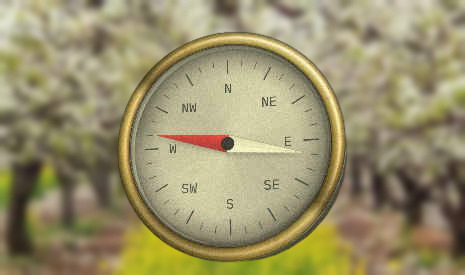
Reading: 280 °
